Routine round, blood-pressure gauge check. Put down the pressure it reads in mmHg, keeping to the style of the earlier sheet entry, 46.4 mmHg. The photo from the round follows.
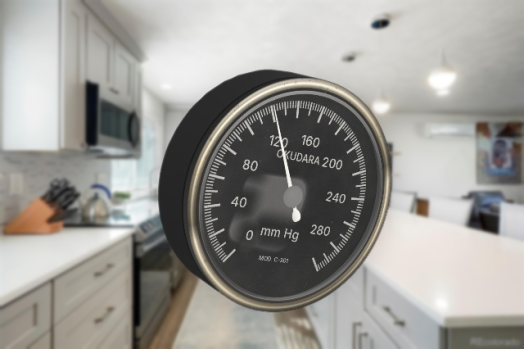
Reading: 120 mmHg
